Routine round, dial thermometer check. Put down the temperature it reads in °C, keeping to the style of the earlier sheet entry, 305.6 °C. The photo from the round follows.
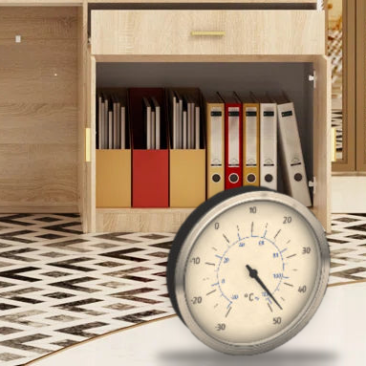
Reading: 47.5 °C
